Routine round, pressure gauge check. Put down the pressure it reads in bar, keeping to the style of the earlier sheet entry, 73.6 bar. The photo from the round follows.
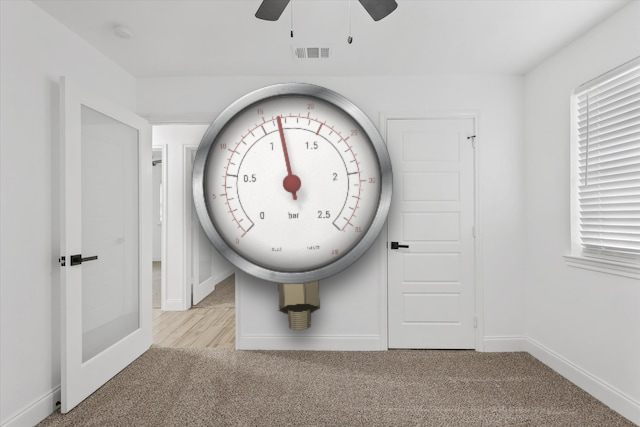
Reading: 1.15 bar
